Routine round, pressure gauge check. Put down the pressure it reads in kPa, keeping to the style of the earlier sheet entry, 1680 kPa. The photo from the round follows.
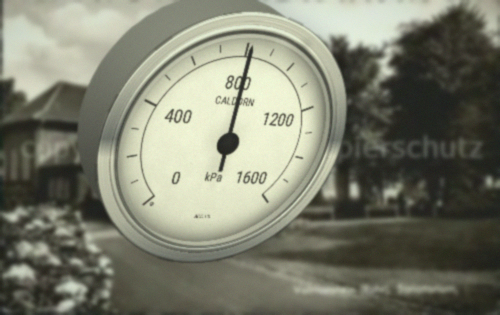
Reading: 800 kPa
